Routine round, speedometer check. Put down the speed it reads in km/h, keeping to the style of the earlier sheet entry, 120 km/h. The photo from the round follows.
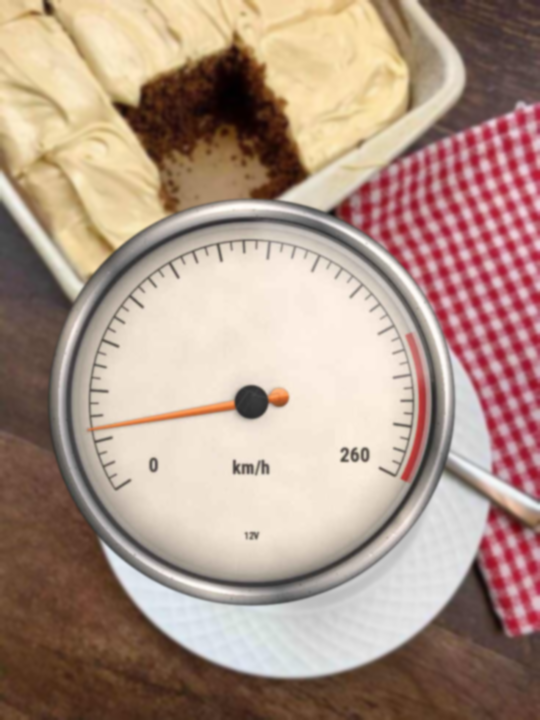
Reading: 25 km/h
